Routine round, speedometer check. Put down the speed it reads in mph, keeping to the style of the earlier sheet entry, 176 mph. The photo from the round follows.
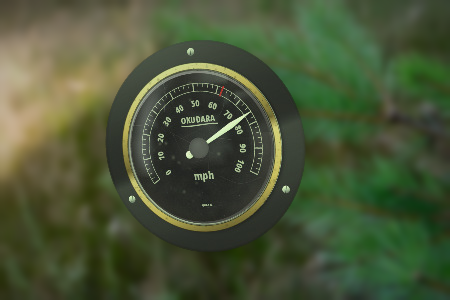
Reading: 76 mph
